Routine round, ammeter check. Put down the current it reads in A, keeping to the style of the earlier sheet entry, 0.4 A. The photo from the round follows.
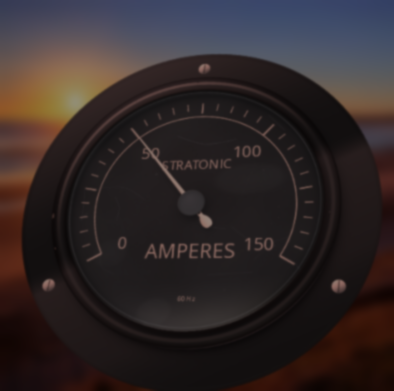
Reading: 50 A
